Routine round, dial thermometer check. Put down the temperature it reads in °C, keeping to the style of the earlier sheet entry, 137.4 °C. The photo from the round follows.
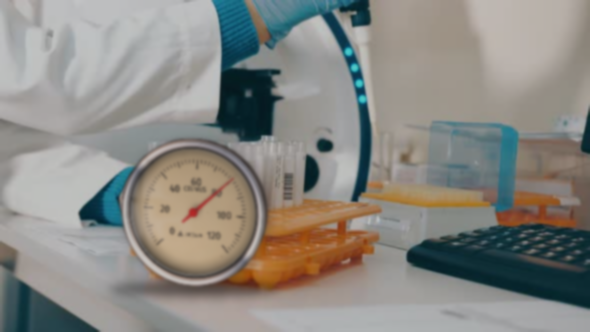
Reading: 80 °C
